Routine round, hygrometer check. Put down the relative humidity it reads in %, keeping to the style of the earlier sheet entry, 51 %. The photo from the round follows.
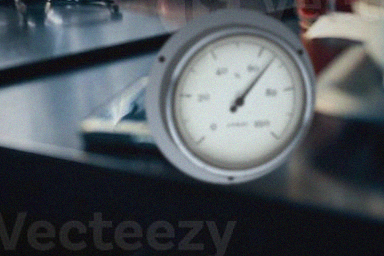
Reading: 65 %
